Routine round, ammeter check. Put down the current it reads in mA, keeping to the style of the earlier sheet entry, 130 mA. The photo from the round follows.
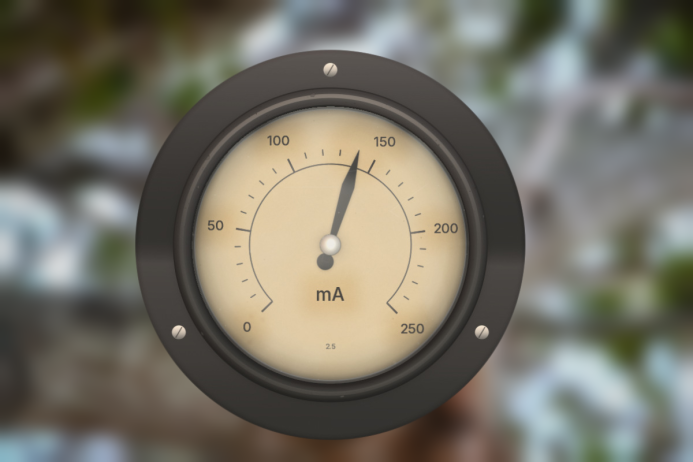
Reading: 140 mA
